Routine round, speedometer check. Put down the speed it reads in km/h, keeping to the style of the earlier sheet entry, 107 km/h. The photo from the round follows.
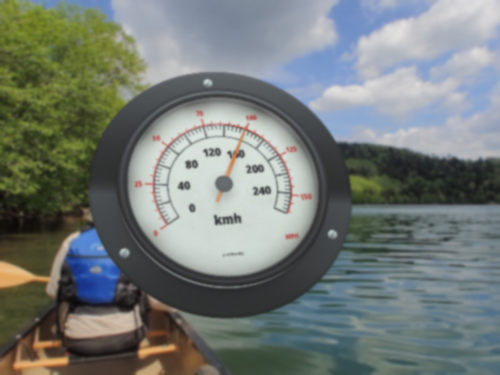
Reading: 160 km/h
